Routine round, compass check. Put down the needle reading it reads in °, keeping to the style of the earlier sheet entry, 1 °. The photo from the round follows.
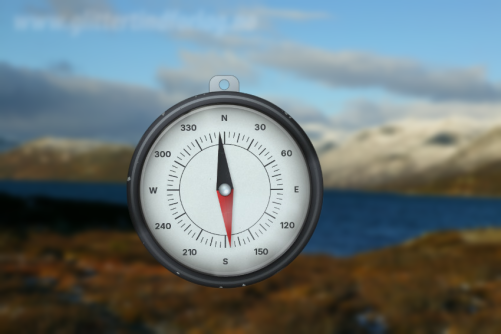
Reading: 175 °
